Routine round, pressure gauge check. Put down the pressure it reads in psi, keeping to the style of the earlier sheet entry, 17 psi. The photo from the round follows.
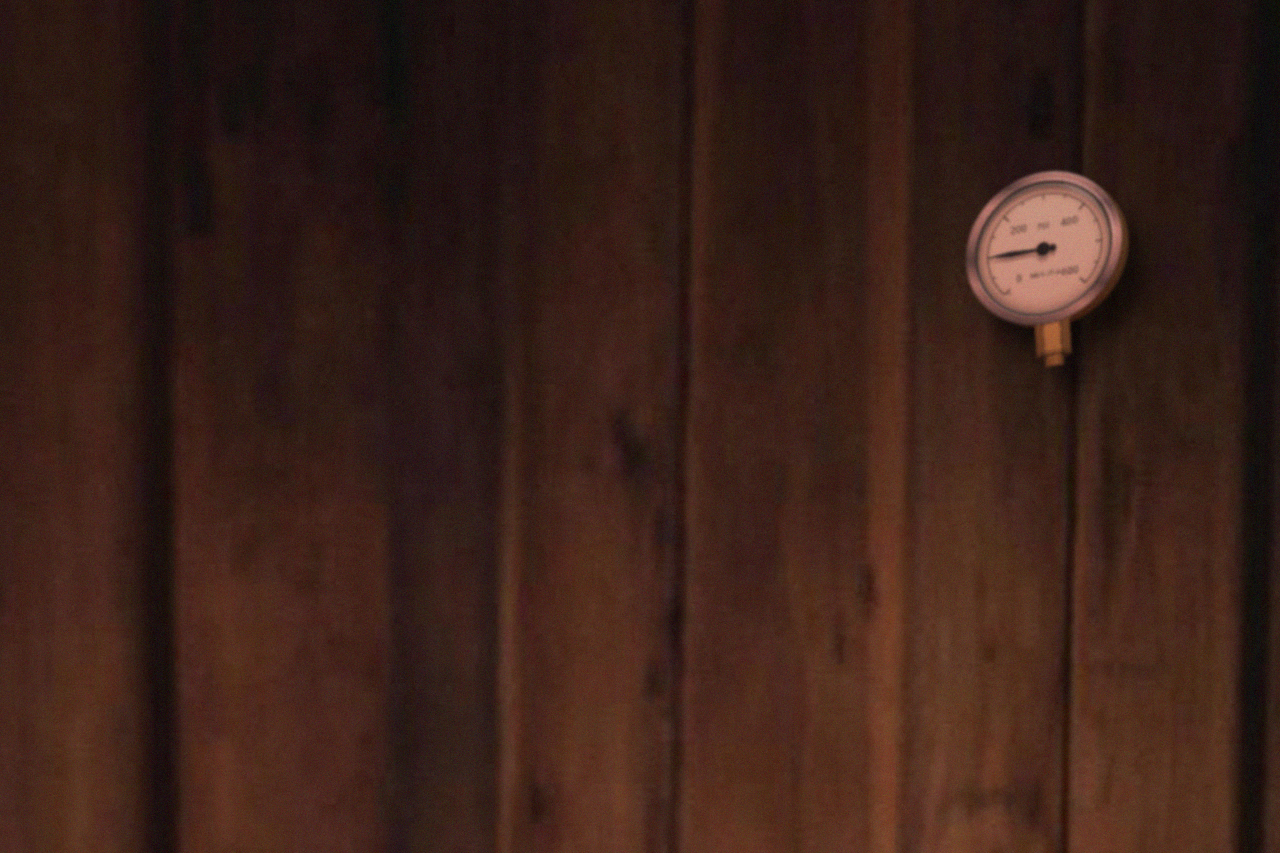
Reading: 100 psi
